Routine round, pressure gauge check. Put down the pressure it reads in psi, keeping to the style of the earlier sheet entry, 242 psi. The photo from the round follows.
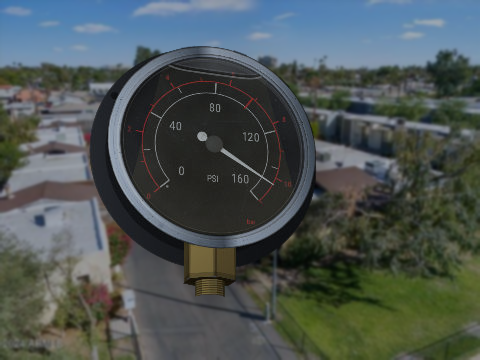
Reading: 150 psi
